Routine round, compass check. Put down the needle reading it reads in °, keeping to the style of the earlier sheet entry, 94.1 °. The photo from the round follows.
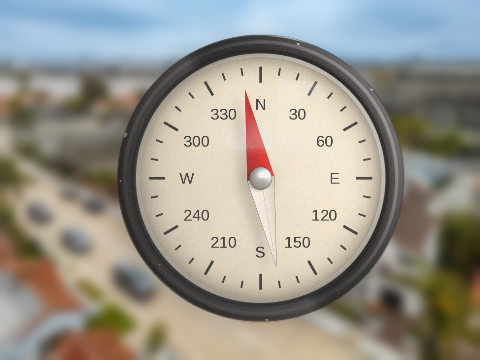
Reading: 350 °
